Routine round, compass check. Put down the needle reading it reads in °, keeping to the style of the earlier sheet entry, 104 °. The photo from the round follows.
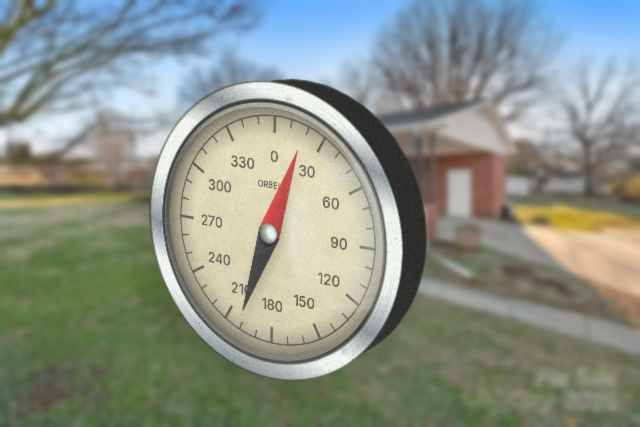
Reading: 20 °
